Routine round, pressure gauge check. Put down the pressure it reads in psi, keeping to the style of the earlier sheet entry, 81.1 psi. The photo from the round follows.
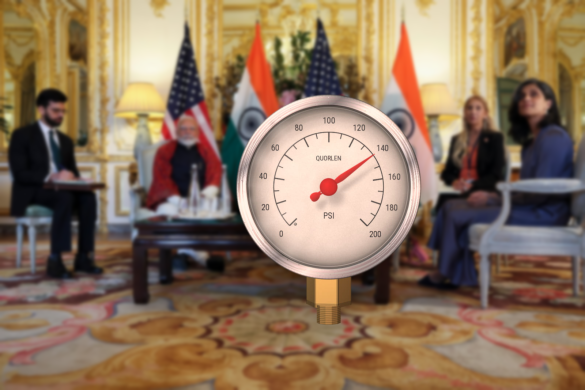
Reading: 140 psi
